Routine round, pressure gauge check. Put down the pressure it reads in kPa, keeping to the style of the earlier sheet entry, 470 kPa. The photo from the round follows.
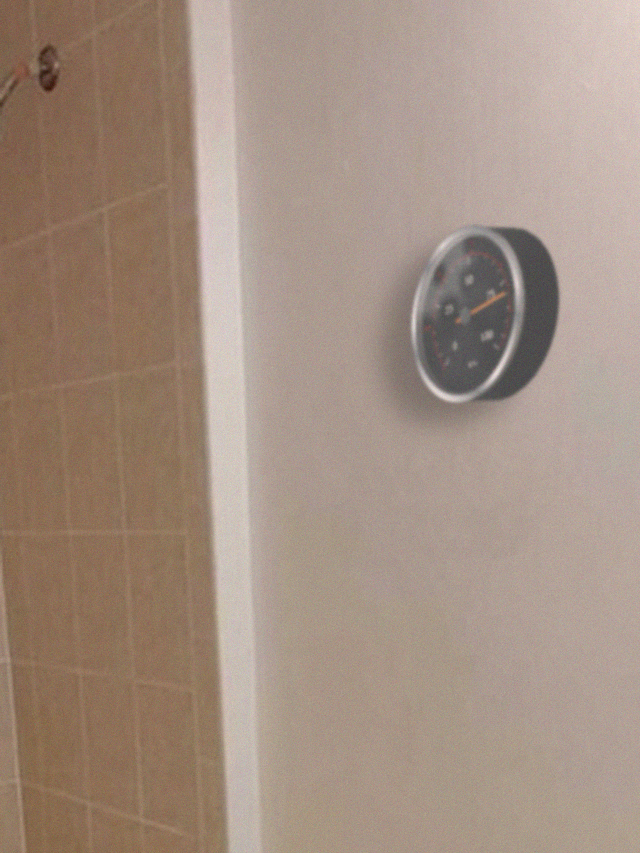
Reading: 80 kPa
